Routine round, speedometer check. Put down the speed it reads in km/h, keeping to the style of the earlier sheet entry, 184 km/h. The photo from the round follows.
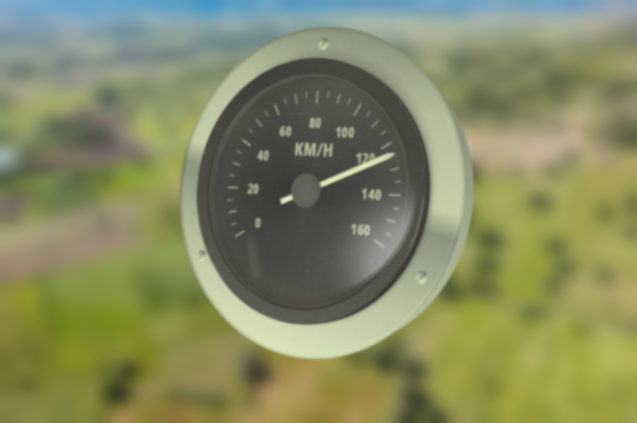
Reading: 125 km/h
